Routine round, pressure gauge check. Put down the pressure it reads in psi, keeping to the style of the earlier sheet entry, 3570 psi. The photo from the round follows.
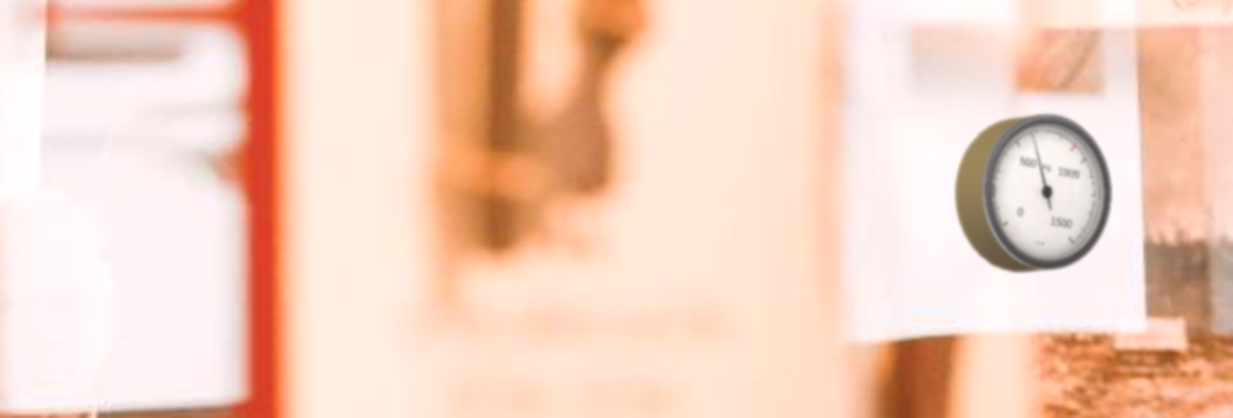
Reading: 600 psi
